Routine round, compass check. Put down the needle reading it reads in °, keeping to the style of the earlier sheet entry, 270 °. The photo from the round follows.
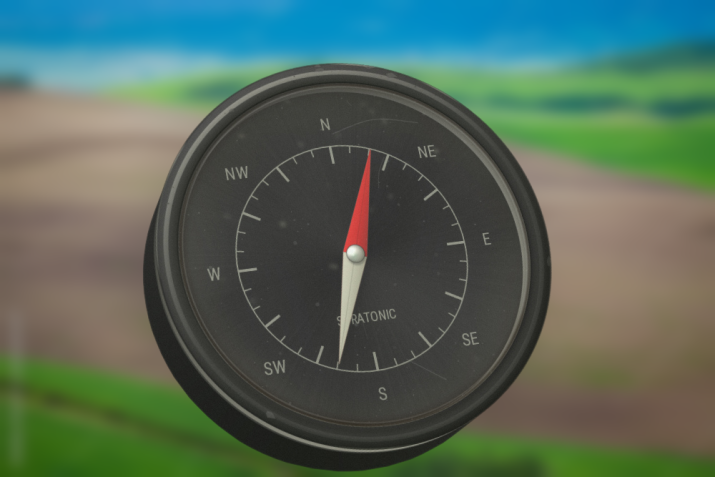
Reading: 20 °
